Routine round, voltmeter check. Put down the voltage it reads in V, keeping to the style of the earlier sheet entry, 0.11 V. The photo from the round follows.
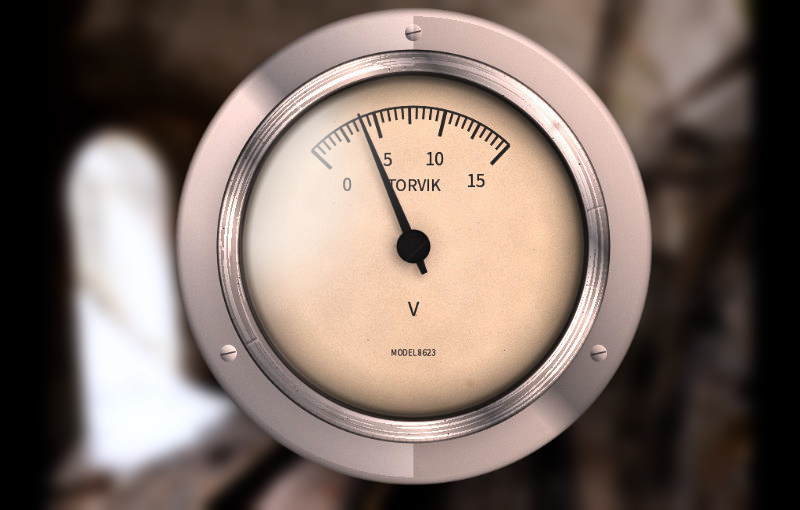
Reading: 4 V
